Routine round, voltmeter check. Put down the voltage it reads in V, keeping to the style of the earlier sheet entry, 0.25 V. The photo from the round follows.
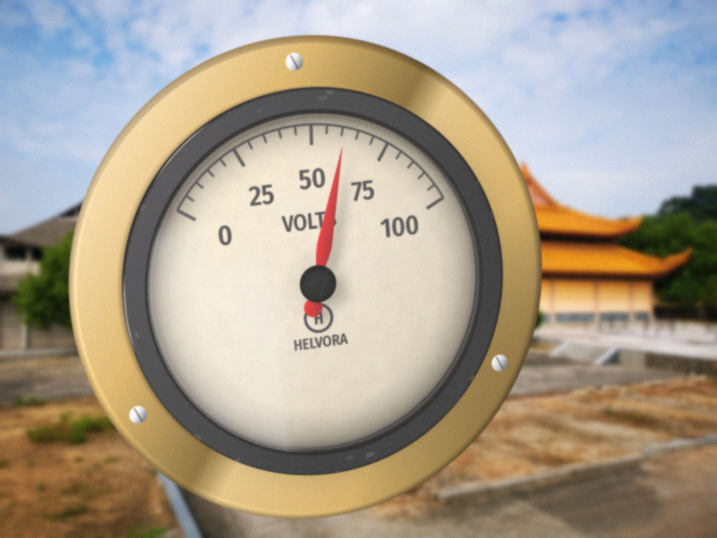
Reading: 60 V
